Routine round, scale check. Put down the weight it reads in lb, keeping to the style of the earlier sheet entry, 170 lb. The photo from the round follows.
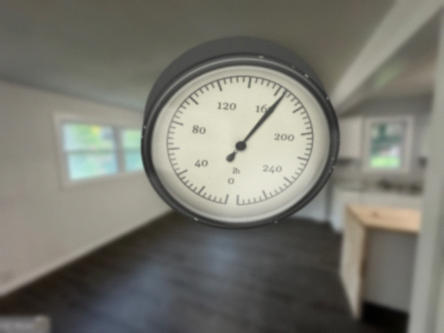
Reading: 164 lb
